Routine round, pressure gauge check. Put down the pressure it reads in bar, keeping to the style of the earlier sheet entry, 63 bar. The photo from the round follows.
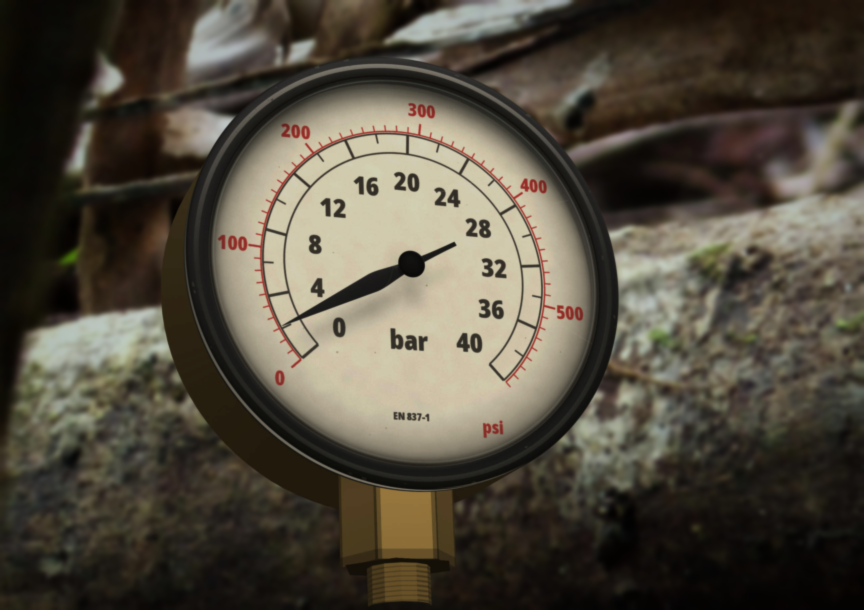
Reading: 2 bar
